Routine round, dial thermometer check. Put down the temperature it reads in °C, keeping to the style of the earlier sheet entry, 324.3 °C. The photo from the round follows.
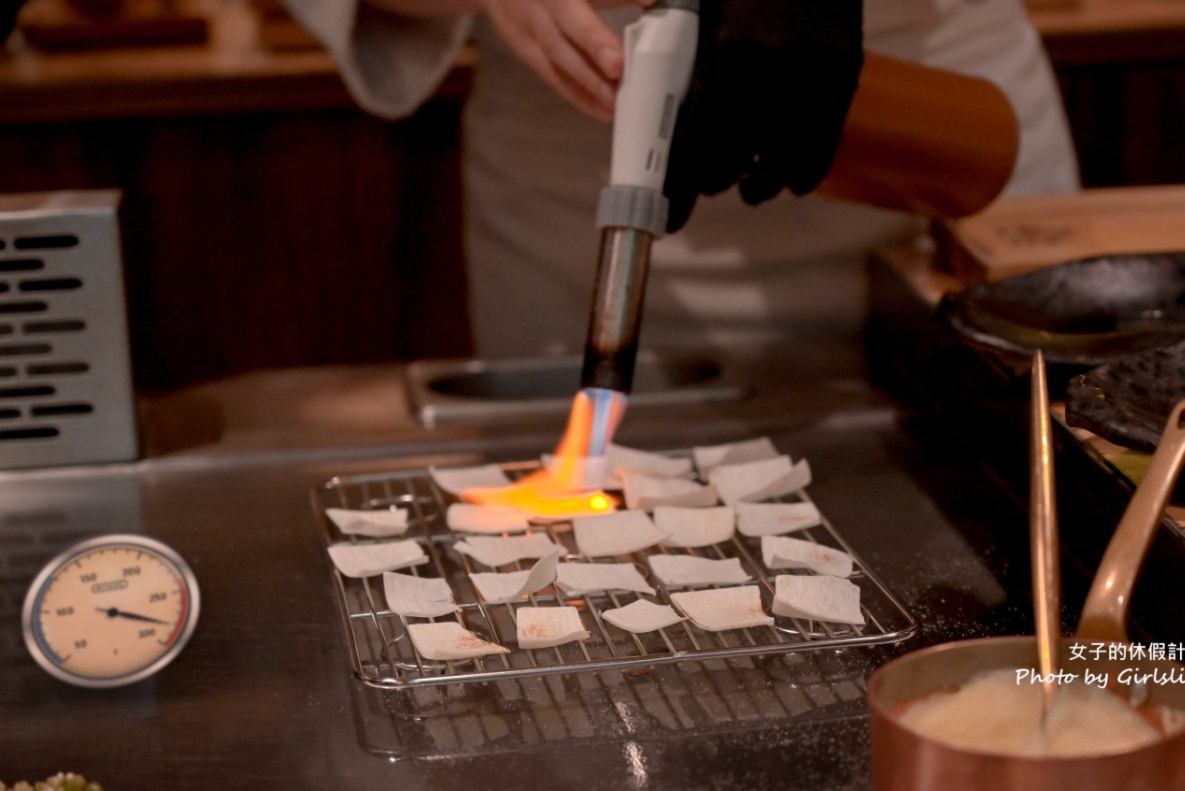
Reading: 280 °C
